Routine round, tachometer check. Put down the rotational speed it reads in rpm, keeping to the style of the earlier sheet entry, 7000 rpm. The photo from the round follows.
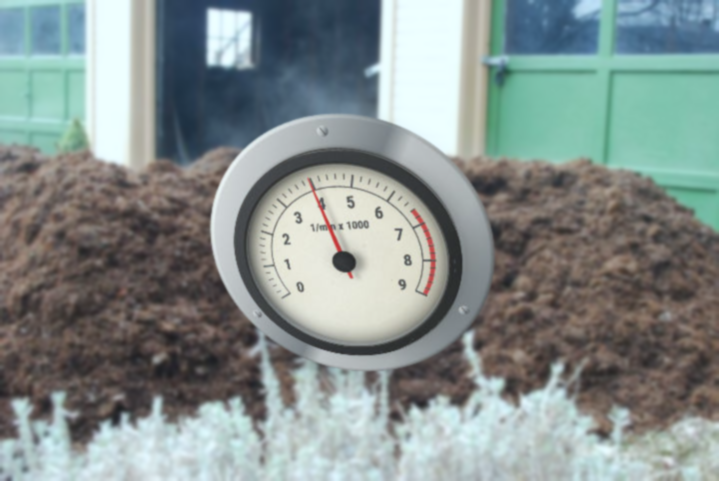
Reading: 4000 rpm
